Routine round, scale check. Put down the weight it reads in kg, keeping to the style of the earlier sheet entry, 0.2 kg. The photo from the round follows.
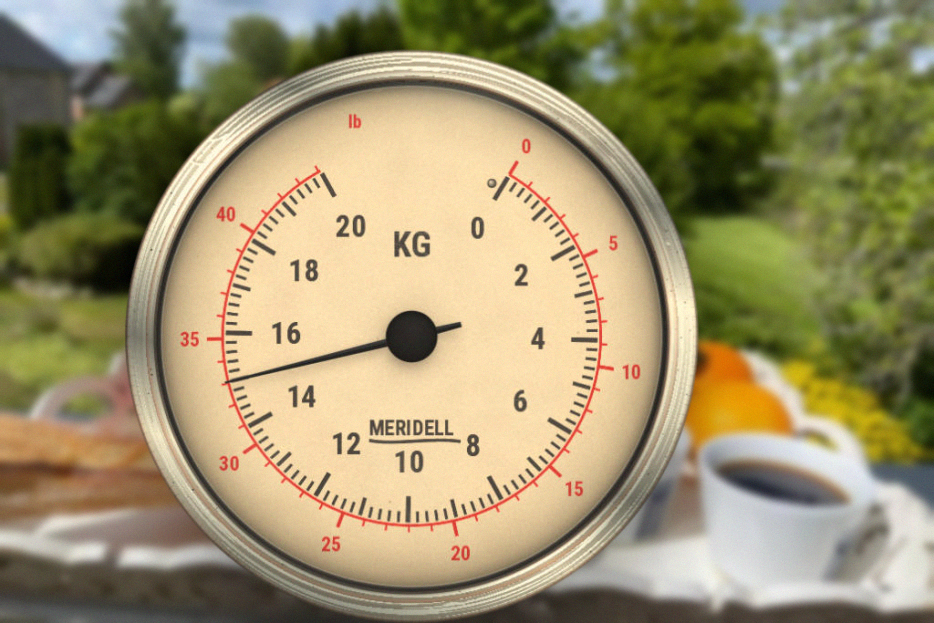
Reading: 15 kg
